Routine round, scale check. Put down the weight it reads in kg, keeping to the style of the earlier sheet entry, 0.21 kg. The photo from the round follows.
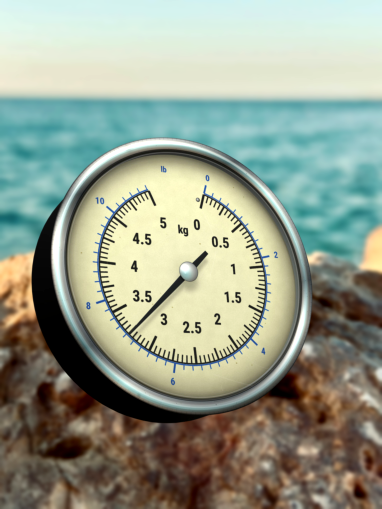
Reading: 3.25 kg
